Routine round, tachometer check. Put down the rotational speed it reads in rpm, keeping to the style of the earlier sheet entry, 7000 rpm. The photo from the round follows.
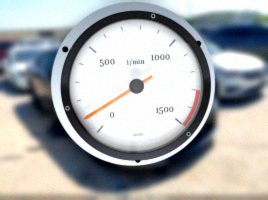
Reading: 100 rpm
